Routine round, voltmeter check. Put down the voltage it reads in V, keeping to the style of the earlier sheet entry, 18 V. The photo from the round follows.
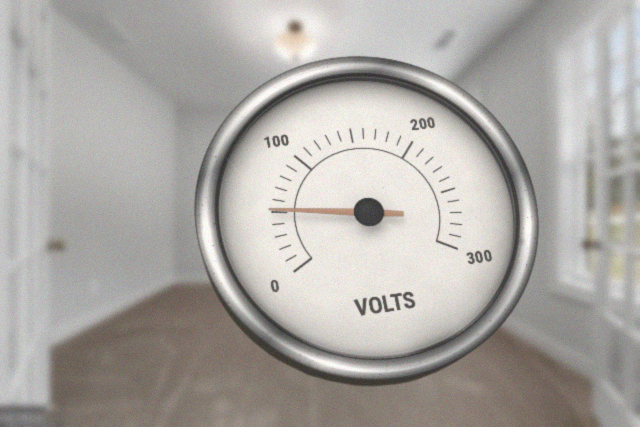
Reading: 50 V
